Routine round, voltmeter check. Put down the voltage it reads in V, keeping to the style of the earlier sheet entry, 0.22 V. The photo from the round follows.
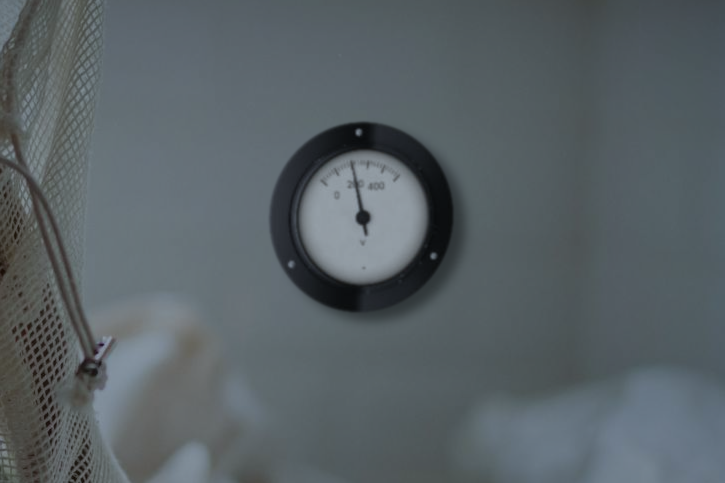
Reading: 200 V
